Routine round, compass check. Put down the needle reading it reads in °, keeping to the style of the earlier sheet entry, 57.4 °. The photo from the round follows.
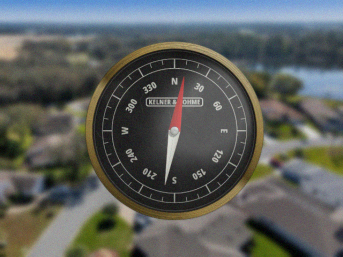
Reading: 10 °
